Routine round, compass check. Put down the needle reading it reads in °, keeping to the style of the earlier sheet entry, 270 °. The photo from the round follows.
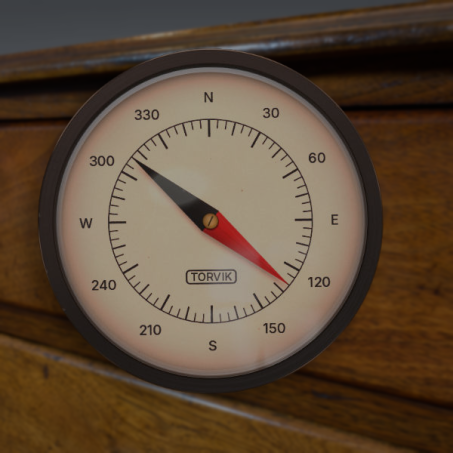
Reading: 130 °
